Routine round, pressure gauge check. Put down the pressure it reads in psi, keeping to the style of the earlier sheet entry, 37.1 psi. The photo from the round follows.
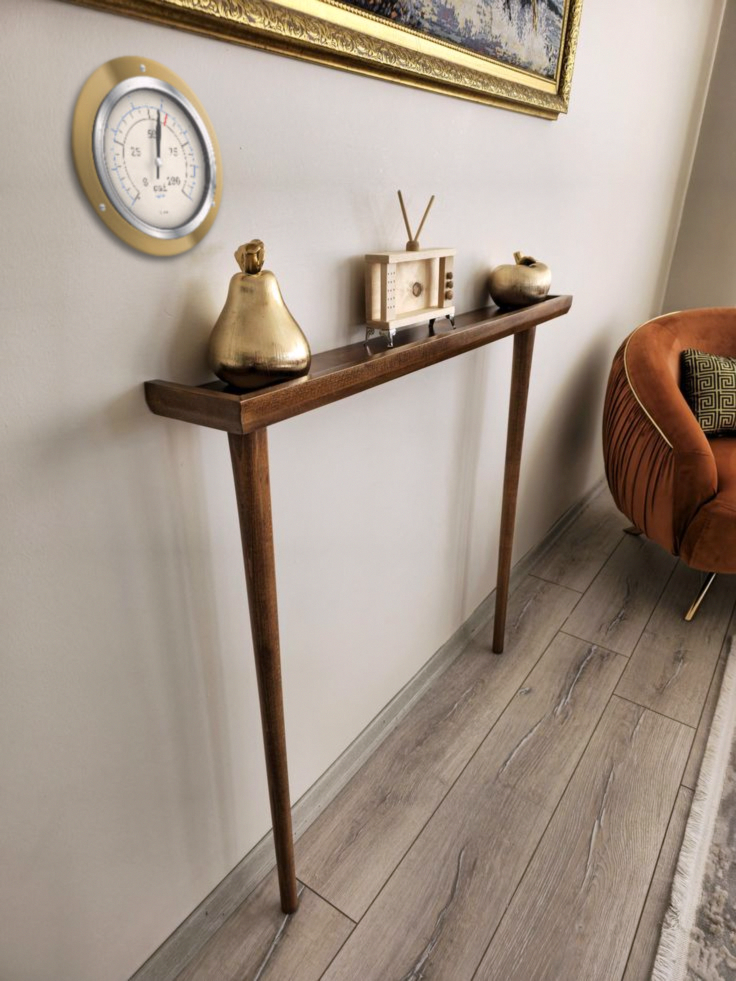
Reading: 55 psi
